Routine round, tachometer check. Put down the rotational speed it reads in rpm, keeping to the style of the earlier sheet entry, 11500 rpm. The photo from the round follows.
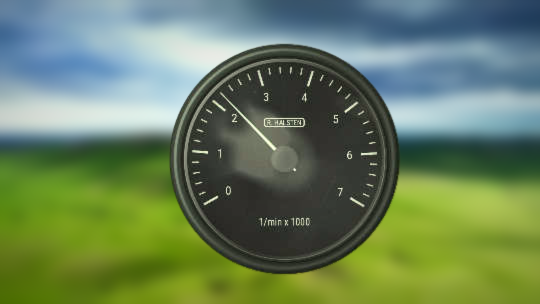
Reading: 2200 rpm
